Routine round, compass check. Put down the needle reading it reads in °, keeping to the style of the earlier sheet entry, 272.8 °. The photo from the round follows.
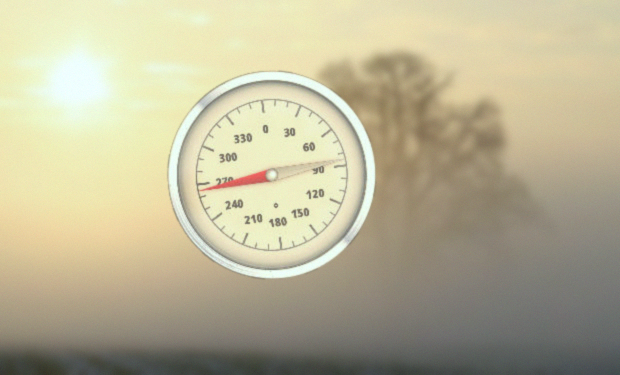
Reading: 265 °
